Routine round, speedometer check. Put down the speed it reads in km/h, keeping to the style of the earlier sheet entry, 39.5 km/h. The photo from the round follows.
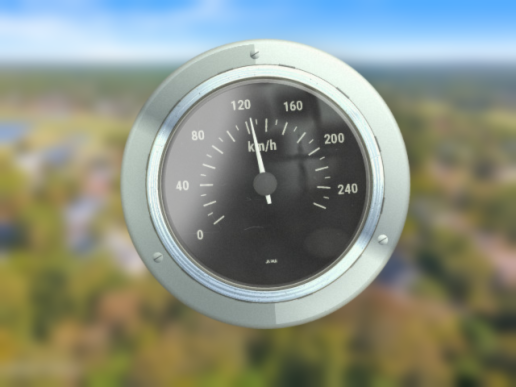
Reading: 125 km/h
